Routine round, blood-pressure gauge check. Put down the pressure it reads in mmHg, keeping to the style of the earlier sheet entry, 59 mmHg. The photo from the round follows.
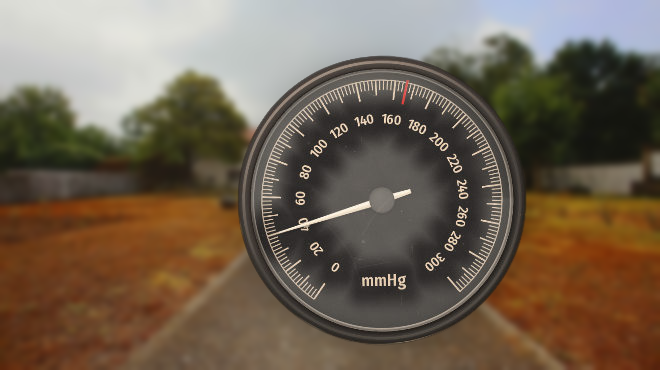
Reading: 40 mmHg
